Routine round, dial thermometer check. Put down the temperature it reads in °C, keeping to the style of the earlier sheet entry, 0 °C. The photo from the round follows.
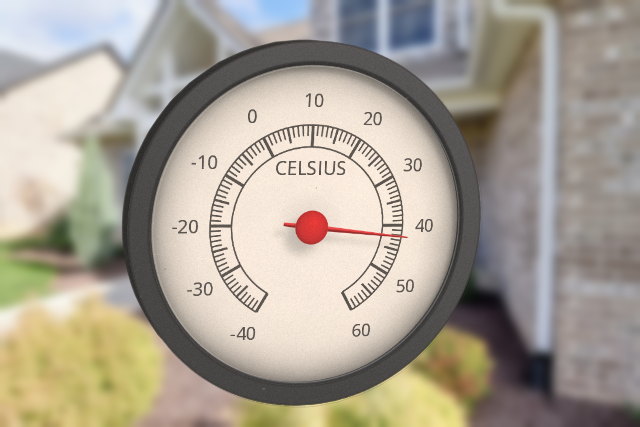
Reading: 42 °C
